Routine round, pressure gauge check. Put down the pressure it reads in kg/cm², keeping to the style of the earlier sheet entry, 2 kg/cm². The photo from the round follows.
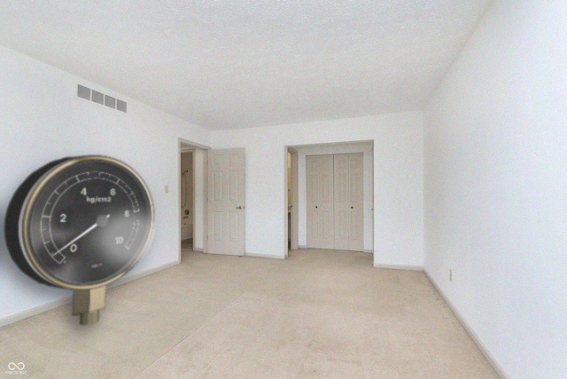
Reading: 0.5 kg/cm²
